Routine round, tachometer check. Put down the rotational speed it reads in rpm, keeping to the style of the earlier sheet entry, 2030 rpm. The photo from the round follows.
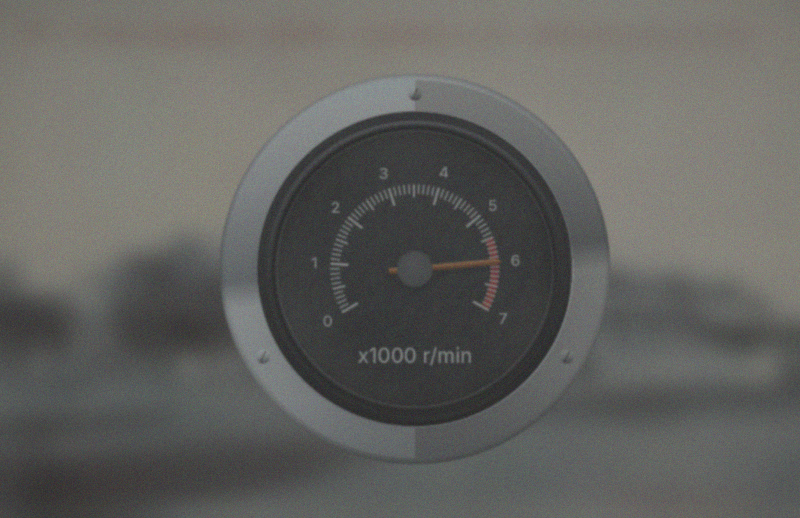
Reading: 6000 rpm
